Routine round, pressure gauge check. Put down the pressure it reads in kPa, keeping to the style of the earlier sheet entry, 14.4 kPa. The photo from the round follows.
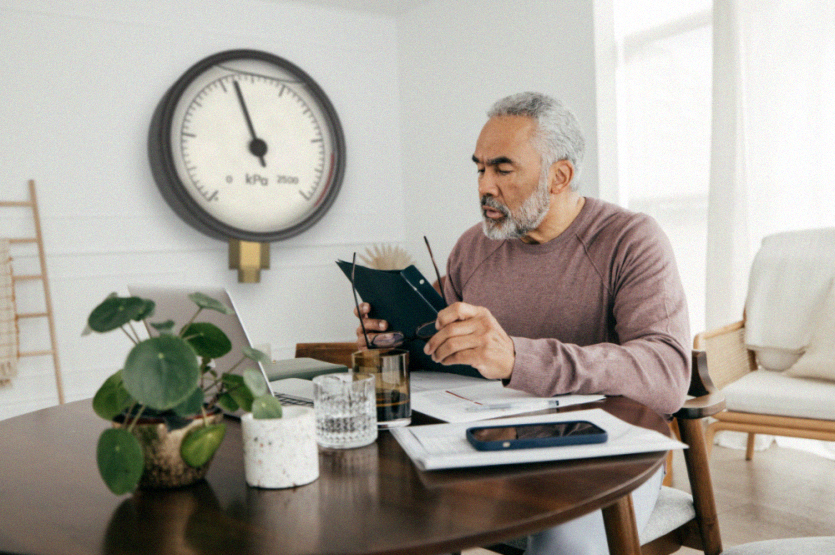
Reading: 1100 kPa
